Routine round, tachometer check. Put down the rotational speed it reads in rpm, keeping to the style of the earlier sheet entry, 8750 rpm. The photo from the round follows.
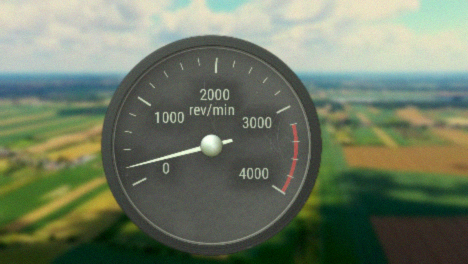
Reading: 200 rpm
